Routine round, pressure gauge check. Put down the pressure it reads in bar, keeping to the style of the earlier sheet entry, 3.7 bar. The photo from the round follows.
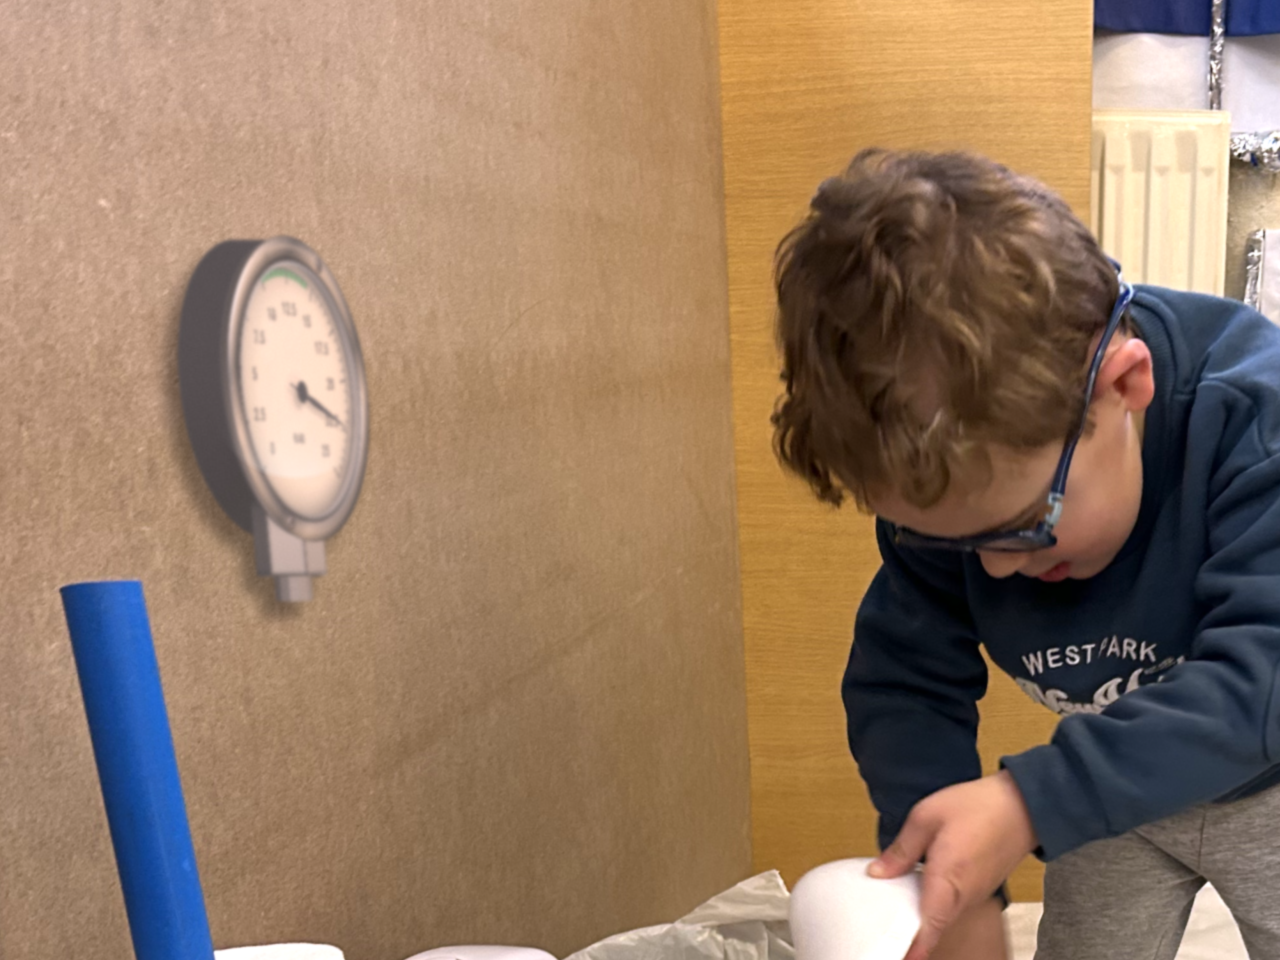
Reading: 22.5 bar
